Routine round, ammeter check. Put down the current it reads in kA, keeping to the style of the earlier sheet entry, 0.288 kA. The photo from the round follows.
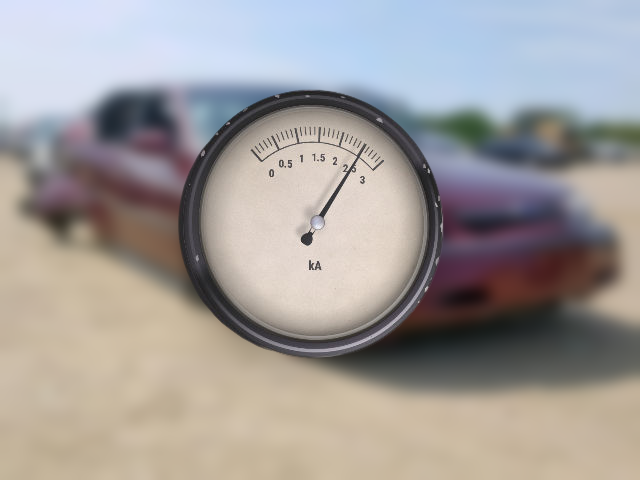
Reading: 2.5 kA
